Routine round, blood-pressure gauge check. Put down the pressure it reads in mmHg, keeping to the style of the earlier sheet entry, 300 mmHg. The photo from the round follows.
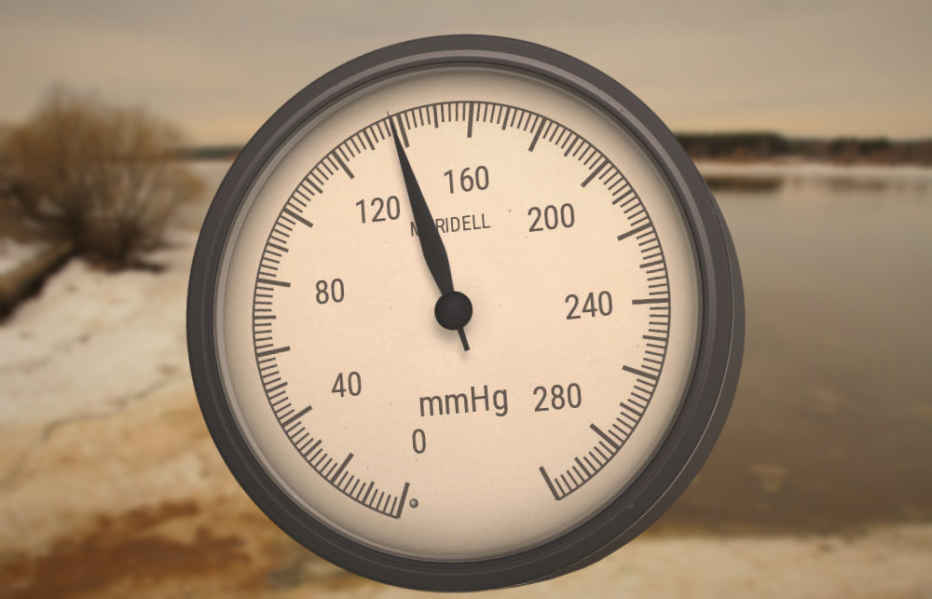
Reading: 138 mmHg
